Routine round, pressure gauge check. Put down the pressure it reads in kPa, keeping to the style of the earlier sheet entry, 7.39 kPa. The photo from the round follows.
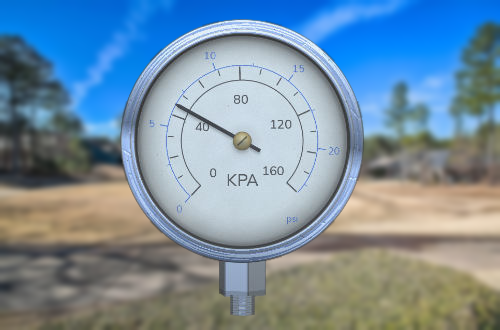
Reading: 45 kPa
